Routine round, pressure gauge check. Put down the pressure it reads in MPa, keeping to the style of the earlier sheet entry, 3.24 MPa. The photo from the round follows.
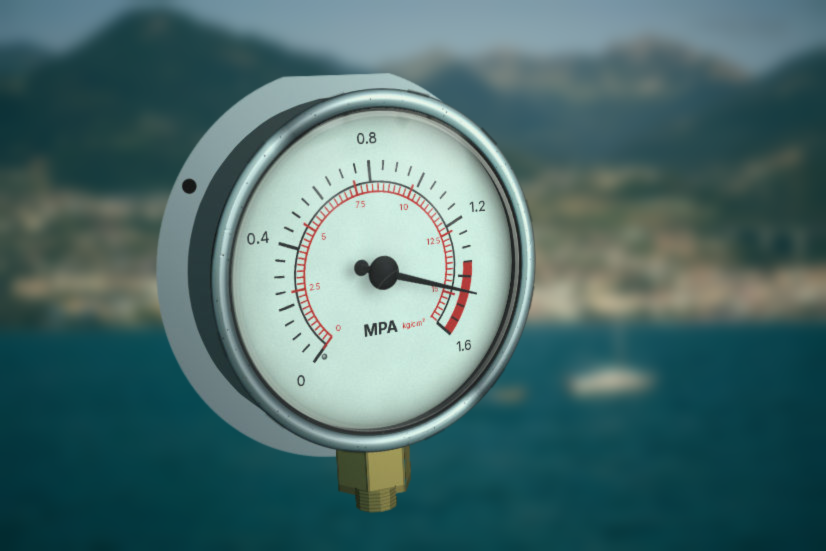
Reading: 1.45 MPa
